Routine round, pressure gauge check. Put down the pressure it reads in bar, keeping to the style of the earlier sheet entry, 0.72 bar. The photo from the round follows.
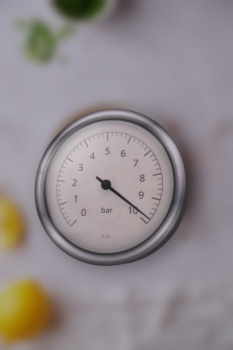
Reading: 9.8 bar
